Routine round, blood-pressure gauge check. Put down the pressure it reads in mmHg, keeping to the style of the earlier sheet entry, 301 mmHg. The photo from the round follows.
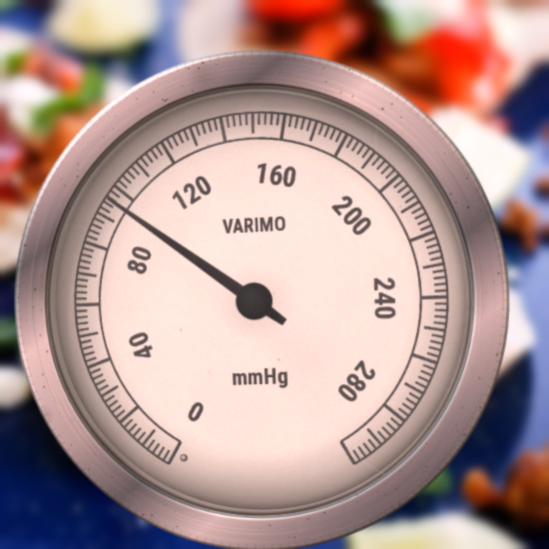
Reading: 96 mmHg
